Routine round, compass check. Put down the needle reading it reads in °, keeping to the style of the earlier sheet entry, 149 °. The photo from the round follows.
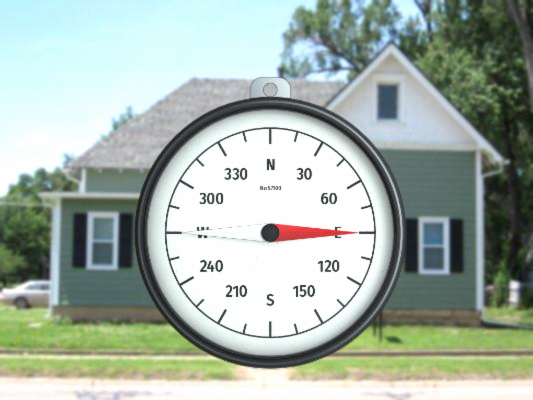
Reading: 90 °
